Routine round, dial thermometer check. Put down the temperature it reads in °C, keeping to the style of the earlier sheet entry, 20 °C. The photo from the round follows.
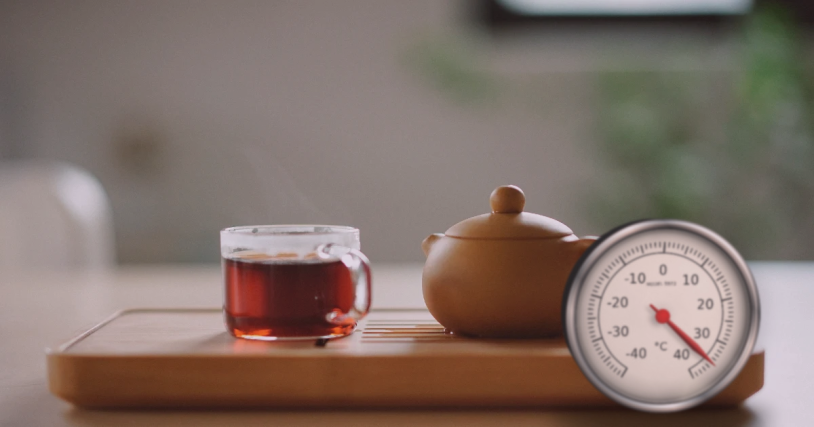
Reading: 35 °C
